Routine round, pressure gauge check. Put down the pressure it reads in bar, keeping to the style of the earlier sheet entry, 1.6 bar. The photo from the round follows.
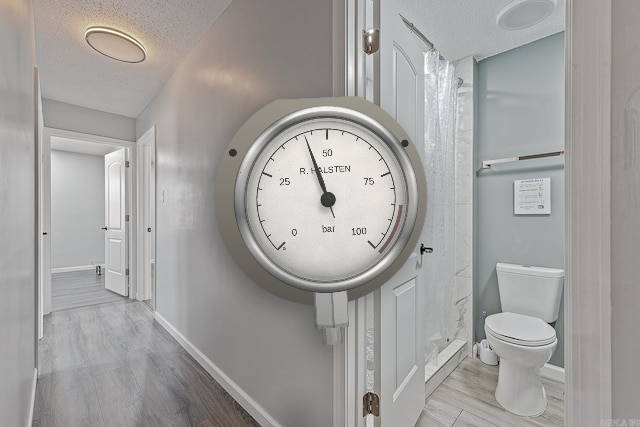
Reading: 42.5 bar
